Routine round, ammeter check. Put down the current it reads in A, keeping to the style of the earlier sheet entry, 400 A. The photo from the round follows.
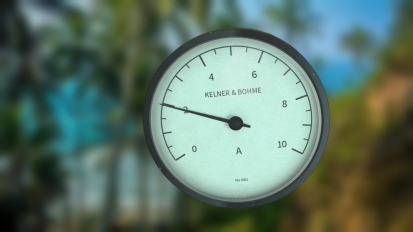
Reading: 2 A
